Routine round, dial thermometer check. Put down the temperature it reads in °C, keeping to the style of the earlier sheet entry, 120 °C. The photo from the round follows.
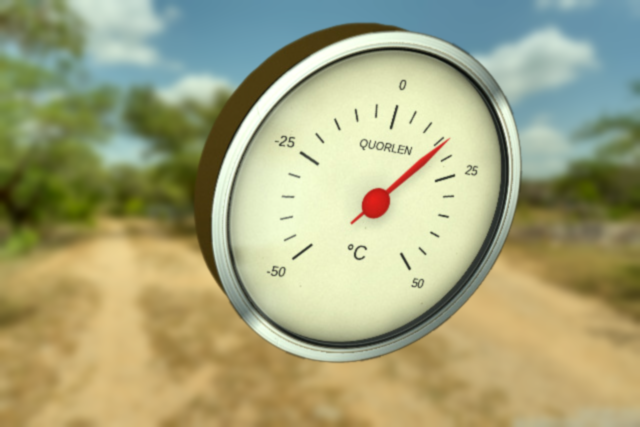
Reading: 15 °C
